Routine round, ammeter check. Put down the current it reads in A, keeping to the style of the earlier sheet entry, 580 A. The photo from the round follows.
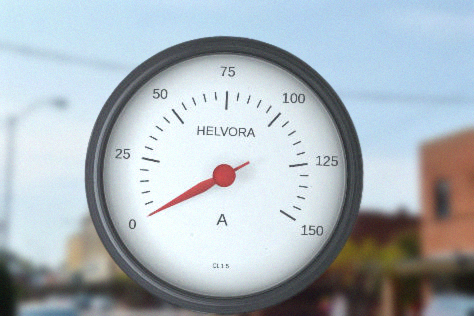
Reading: 0 A
